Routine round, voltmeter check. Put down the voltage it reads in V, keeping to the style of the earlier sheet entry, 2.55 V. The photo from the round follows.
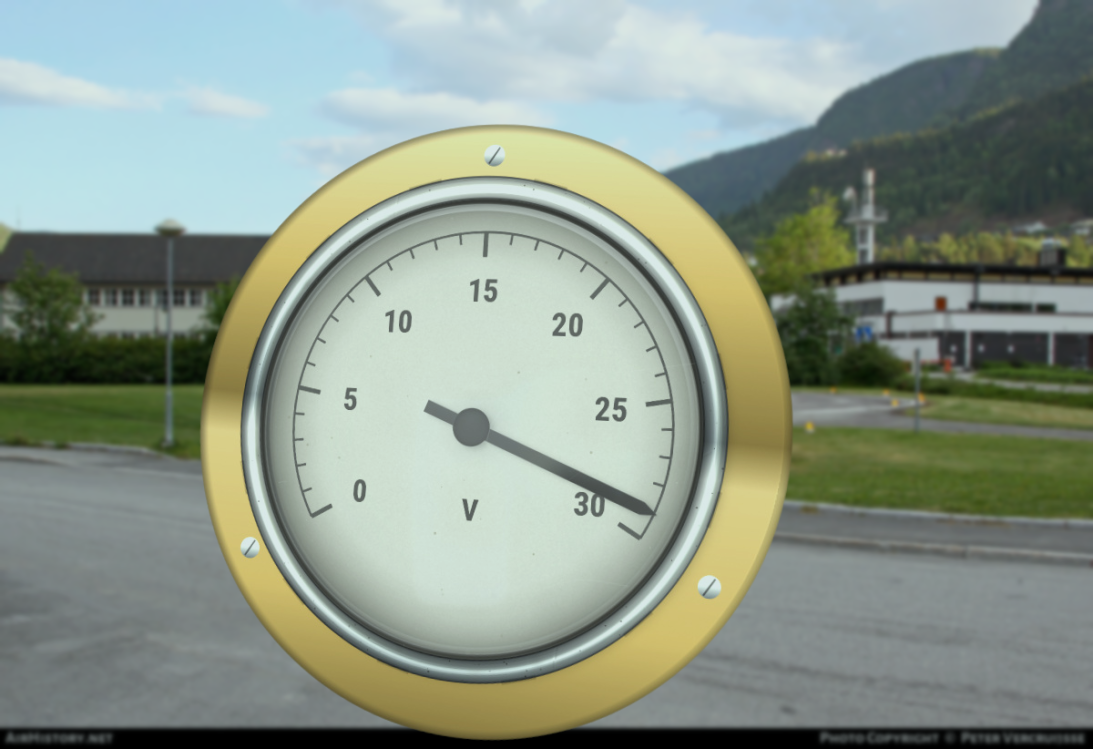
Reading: 29 V
